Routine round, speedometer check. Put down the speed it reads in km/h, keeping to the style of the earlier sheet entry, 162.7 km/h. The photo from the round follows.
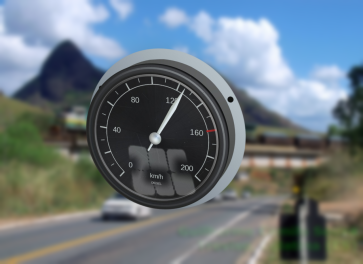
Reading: 125 km/h
